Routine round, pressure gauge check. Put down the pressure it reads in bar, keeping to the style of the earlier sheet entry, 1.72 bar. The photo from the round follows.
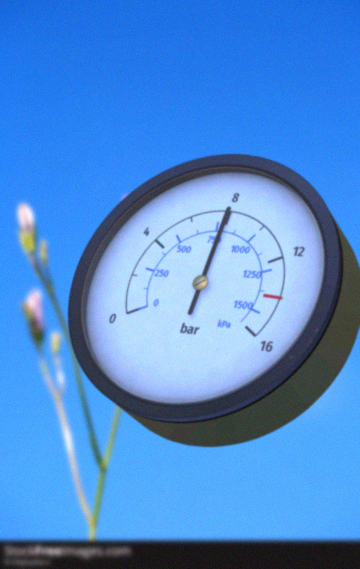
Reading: 8 bar
